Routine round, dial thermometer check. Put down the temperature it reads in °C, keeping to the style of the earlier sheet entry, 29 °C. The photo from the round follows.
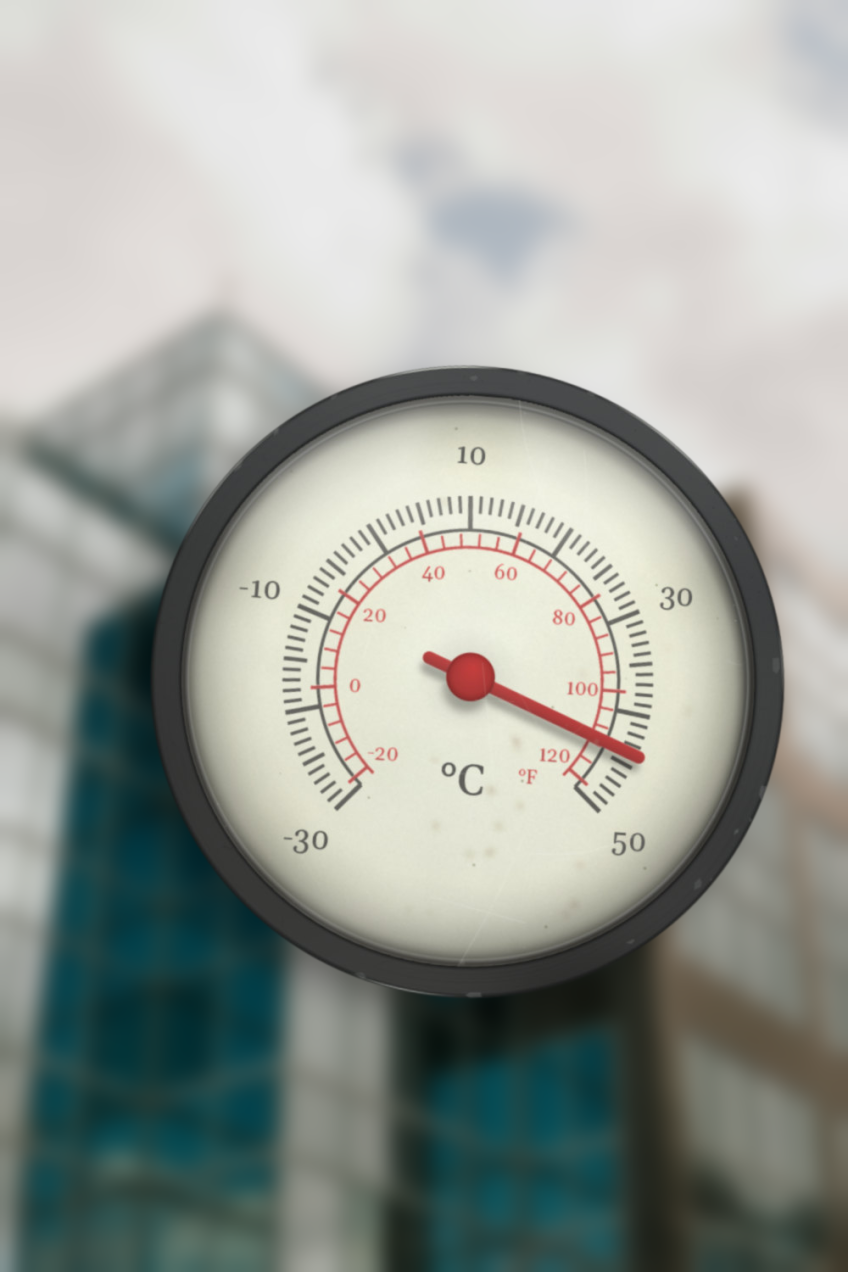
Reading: 44 °C
